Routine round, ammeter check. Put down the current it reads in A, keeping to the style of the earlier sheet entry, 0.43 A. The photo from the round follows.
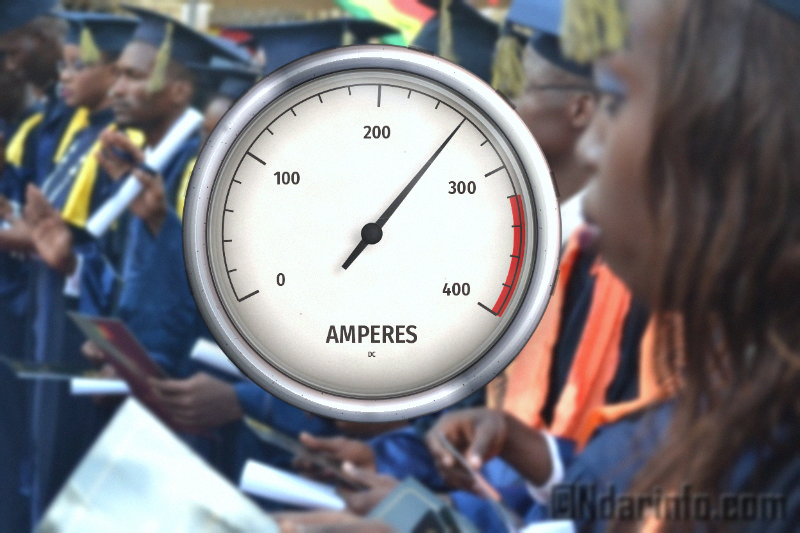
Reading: 260 A
